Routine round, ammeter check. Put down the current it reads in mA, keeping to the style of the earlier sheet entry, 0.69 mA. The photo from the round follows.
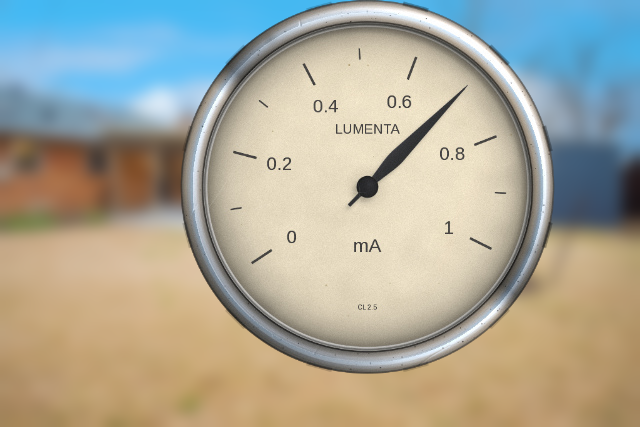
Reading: 0.7 mA
